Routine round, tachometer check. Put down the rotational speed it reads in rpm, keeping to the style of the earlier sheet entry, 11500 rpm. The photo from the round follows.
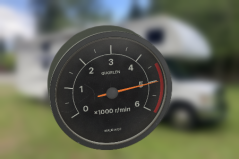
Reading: 5000 rpm
